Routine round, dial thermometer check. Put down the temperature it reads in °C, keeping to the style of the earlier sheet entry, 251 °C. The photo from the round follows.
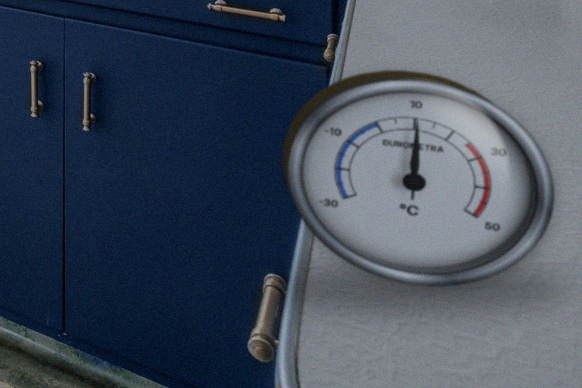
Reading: 10 °C
